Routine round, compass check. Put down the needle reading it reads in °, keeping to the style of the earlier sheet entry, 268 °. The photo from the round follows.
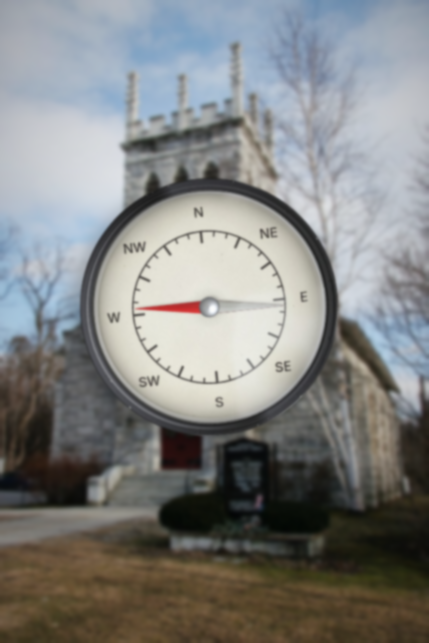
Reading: 275 °
